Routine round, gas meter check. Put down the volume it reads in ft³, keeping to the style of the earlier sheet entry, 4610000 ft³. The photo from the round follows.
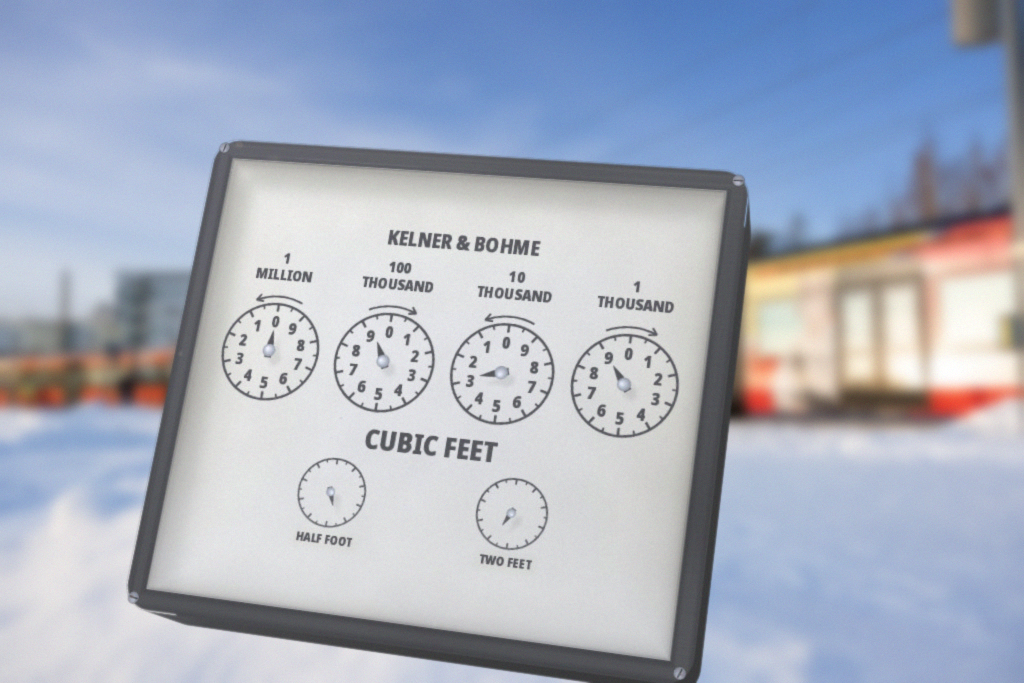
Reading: 992900 ft³
